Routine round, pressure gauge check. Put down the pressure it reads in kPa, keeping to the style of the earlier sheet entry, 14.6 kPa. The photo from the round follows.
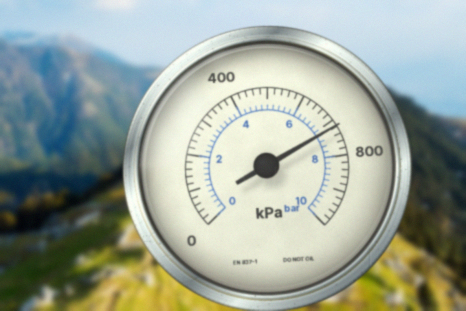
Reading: 720 kPa
